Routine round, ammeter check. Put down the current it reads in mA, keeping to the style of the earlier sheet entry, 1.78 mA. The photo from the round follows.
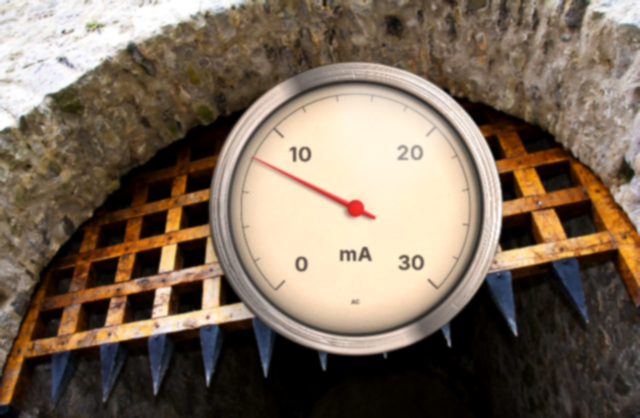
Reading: 8 mA
